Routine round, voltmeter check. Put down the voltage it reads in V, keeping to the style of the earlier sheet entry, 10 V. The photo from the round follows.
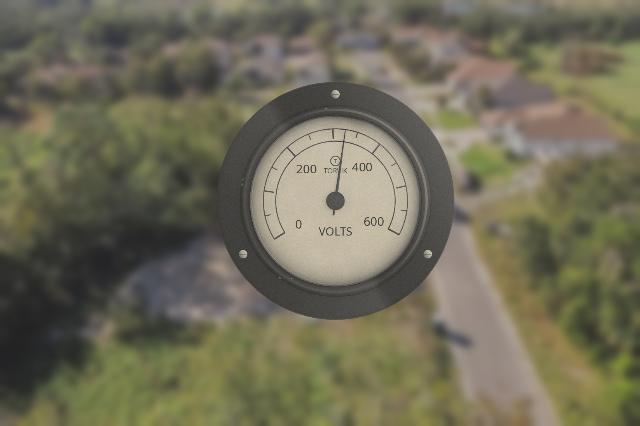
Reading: 325 V
